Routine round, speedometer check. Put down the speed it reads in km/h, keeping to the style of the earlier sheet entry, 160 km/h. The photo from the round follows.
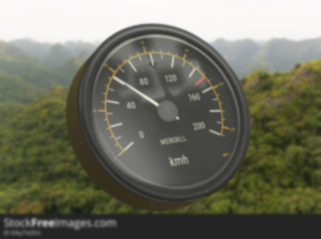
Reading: 60 km/h
